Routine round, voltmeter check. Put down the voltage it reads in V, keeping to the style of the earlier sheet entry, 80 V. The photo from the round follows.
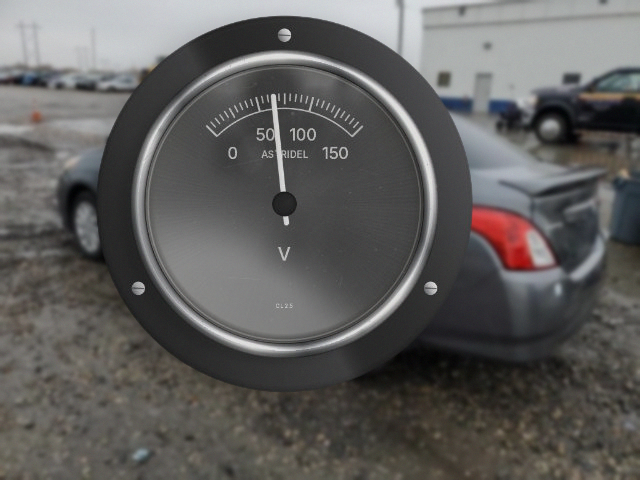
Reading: 65 V
